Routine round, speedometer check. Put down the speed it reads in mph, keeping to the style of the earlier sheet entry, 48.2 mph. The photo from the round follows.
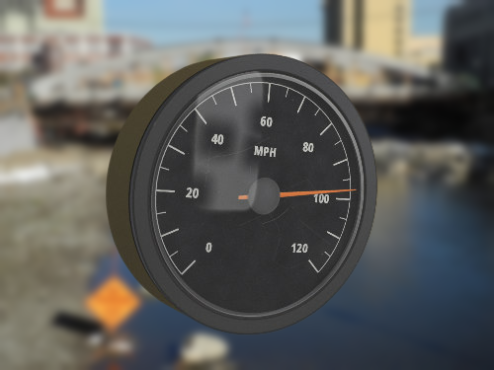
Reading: 97.5 mph
